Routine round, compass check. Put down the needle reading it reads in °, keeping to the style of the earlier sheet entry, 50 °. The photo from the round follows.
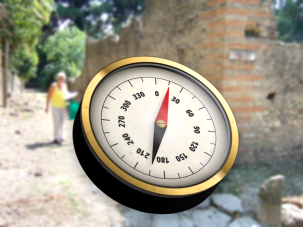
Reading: 15 °
